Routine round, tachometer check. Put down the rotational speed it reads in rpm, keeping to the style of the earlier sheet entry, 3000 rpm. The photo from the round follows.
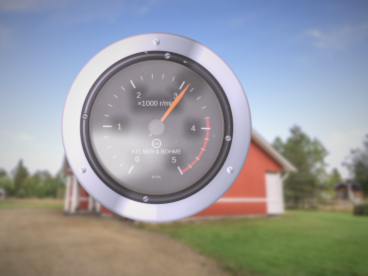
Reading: 3100 rpm
